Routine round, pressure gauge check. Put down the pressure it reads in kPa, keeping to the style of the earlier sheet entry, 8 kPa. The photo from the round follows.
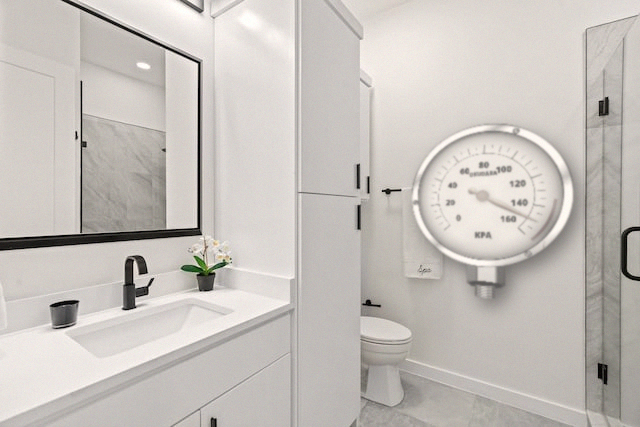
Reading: 150 kPa
